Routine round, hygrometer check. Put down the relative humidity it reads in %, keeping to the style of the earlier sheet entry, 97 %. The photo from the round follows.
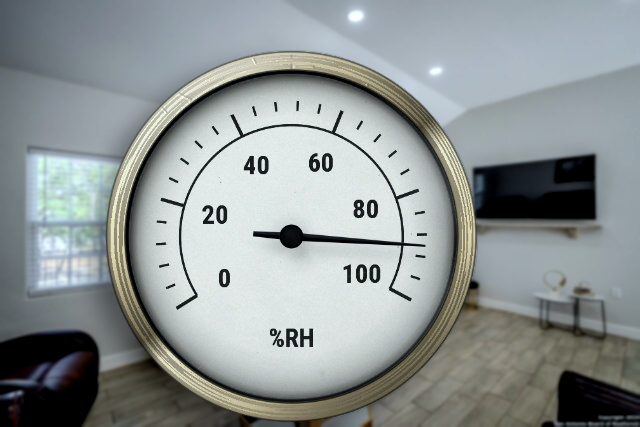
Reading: 90 %
